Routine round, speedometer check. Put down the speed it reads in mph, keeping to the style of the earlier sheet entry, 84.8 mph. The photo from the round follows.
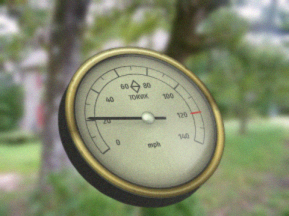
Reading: 20 mph
